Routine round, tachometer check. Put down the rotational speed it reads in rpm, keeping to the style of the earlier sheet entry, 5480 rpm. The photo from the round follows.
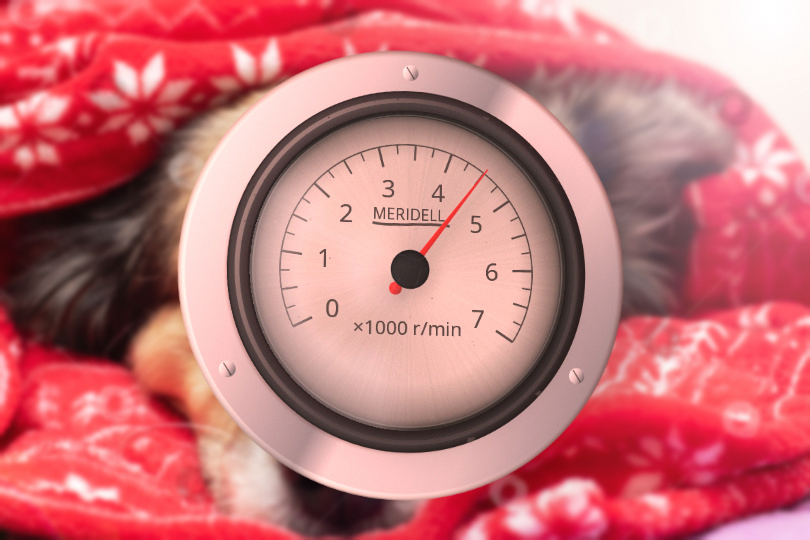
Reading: 4500 rpm
